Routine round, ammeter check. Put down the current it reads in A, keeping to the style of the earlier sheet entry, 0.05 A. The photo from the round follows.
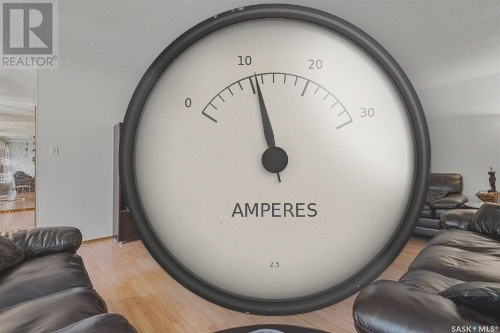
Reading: 11 A
